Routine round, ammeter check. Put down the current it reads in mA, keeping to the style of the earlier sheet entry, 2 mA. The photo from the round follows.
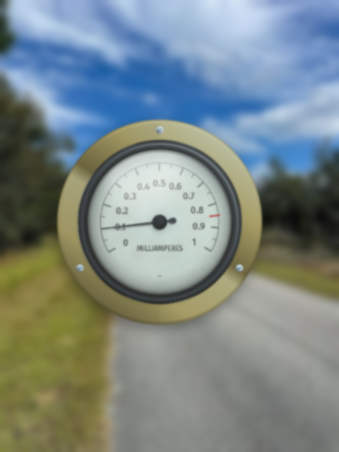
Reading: 0.1 mA
